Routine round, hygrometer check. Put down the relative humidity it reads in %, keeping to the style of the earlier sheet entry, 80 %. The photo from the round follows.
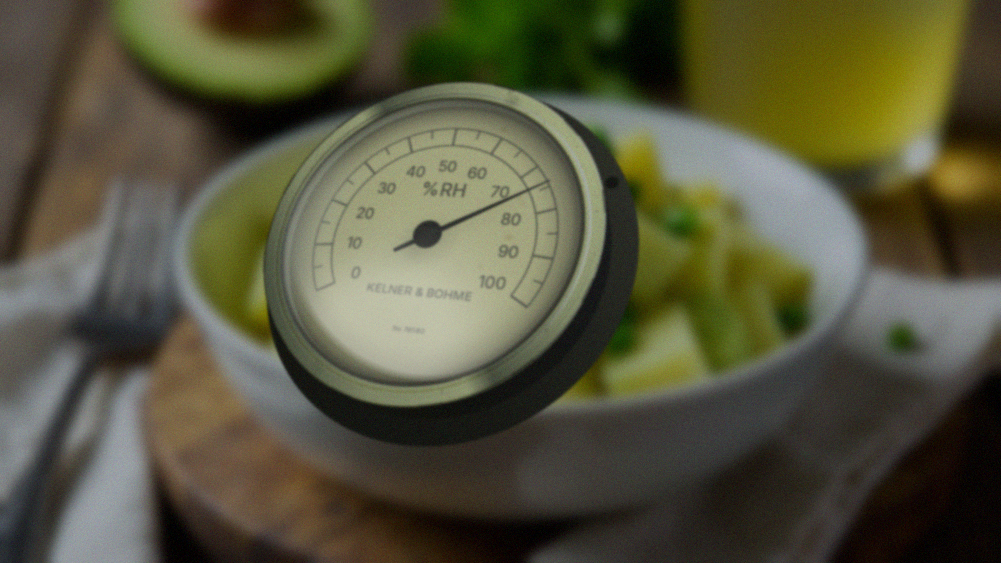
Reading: 75 %
